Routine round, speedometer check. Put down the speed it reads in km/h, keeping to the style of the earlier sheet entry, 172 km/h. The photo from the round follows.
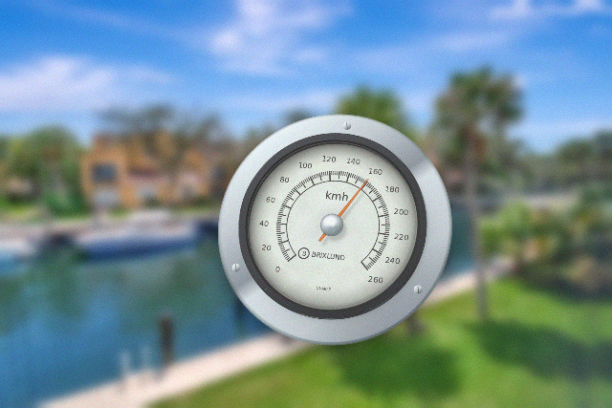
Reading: 160 km/h
